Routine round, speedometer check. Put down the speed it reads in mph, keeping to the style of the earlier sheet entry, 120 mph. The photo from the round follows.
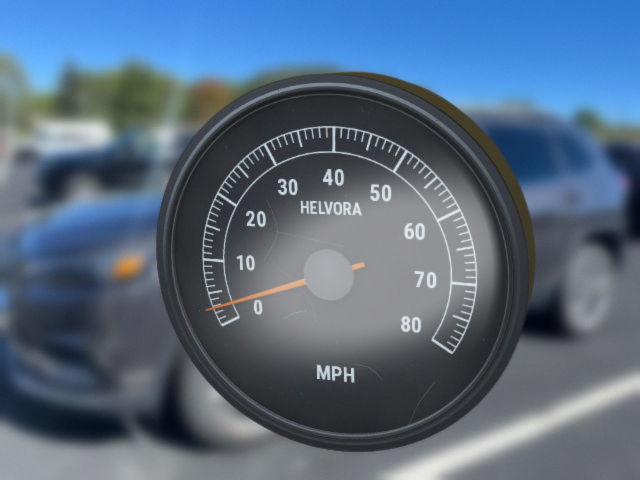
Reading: 3 mph
